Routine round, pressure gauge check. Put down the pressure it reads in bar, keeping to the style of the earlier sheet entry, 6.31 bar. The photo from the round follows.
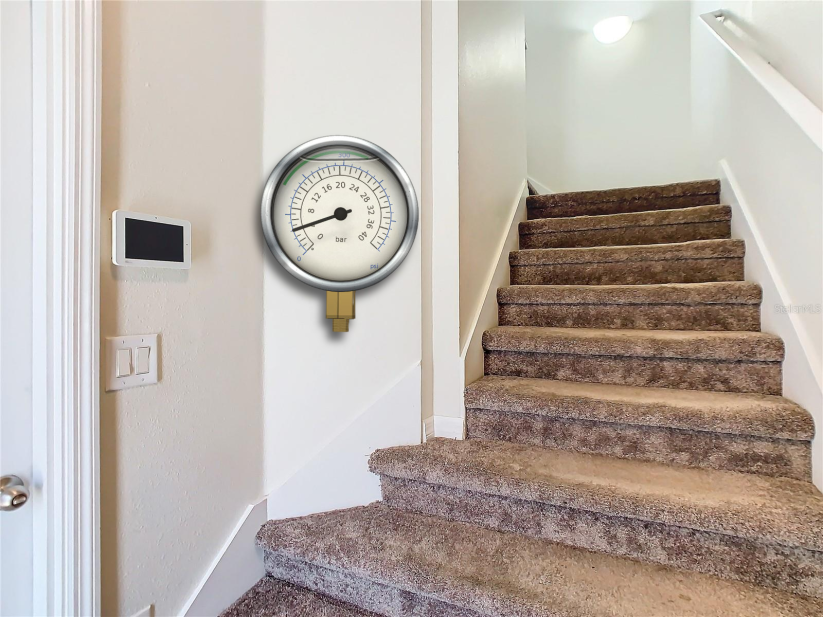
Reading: 4 bar
